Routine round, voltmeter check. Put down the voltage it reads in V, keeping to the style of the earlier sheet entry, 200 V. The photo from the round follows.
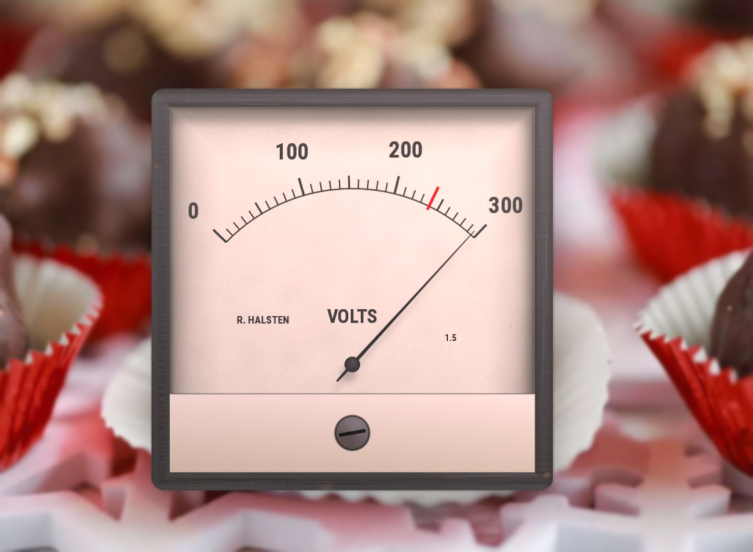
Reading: 295 V
